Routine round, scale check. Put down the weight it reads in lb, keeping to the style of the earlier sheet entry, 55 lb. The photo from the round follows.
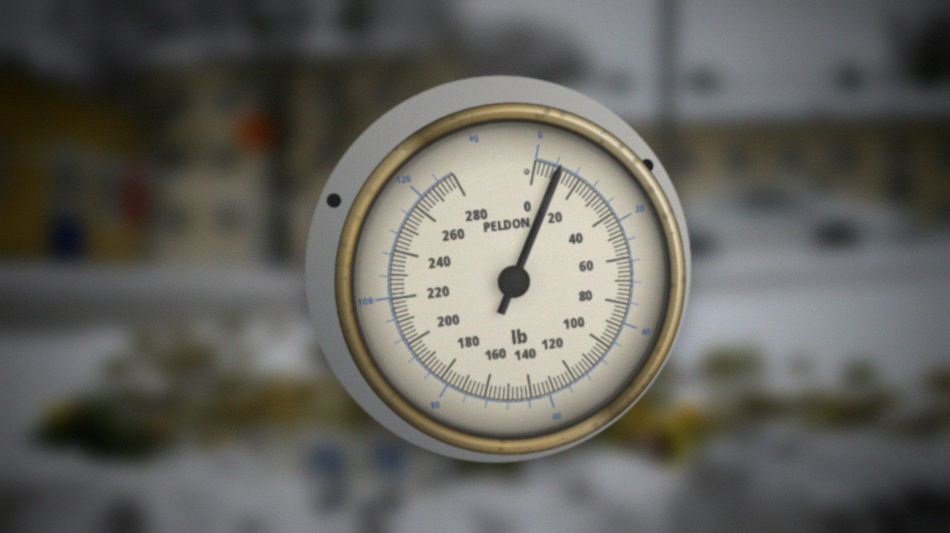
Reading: 10 lb
